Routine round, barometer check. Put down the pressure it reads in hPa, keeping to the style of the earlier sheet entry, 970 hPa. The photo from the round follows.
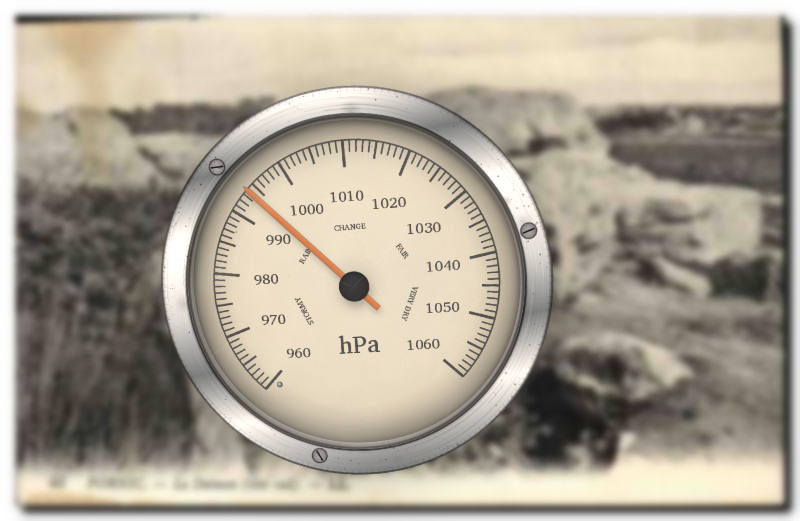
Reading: 994 hPa
